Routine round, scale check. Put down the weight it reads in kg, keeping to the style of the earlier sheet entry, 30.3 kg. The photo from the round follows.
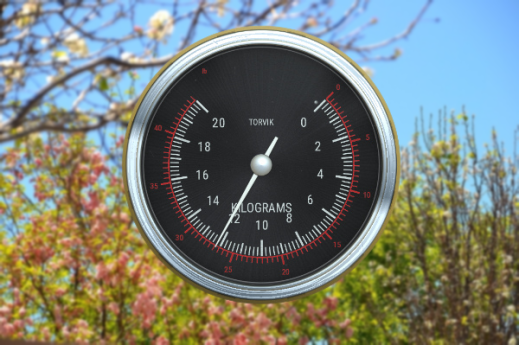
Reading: 12.2 kg
